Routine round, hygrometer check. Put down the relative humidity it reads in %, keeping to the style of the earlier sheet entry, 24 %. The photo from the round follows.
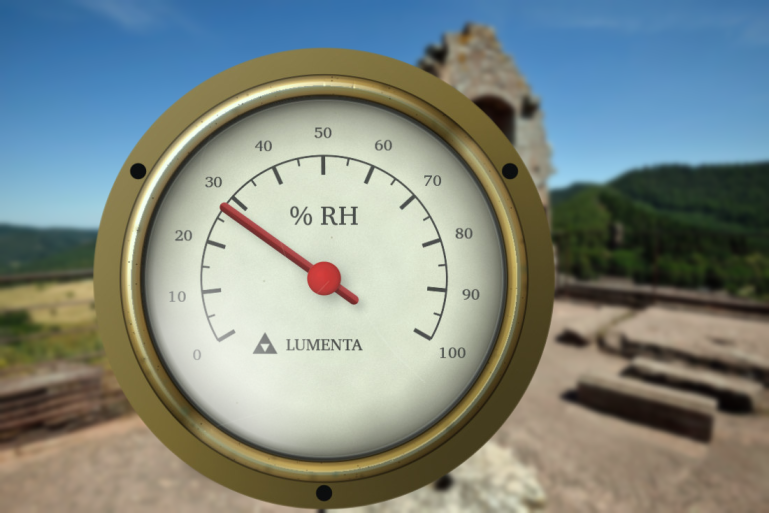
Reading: 27.5 %
